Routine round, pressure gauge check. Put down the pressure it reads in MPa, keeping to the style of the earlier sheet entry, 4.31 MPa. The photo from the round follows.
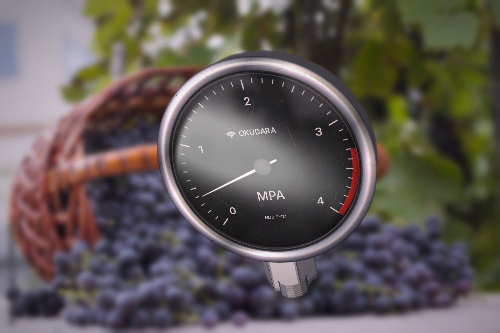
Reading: 0.4 MPa
